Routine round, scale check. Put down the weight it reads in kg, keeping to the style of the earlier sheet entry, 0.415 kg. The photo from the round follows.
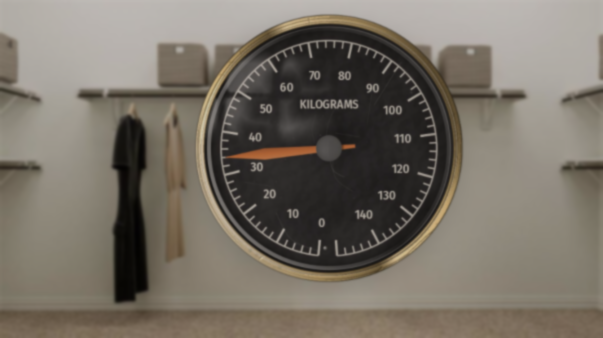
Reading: 34 kg
